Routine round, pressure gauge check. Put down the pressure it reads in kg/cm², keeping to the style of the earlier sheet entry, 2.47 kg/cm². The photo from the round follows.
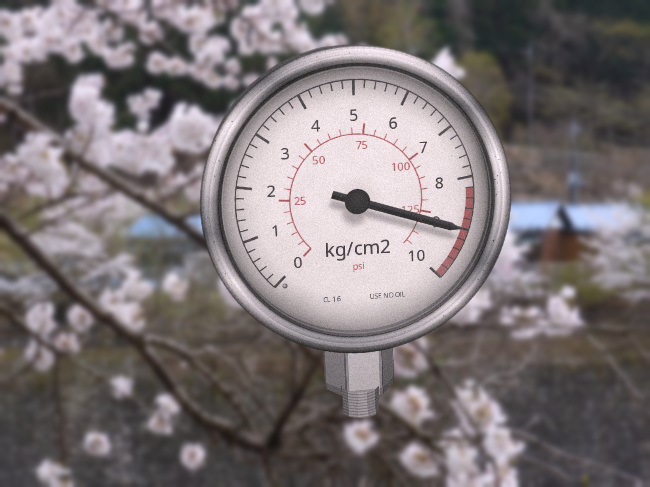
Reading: 9 kg/cm²
